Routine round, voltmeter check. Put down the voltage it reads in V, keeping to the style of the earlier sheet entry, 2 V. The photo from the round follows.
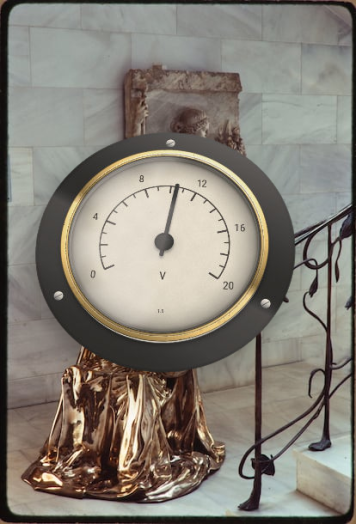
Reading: 10.5 V
